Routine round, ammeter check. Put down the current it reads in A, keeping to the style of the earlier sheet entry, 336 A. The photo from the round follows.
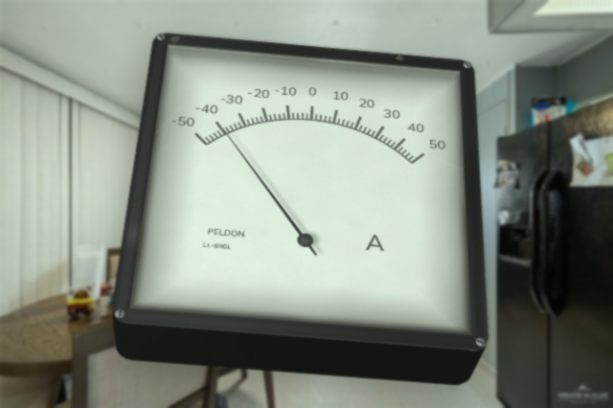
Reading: -40 A
